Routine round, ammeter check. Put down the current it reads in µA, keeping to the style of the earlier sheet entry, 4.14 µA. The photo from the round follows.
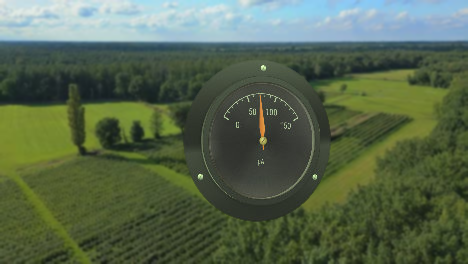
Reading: 70 µA
